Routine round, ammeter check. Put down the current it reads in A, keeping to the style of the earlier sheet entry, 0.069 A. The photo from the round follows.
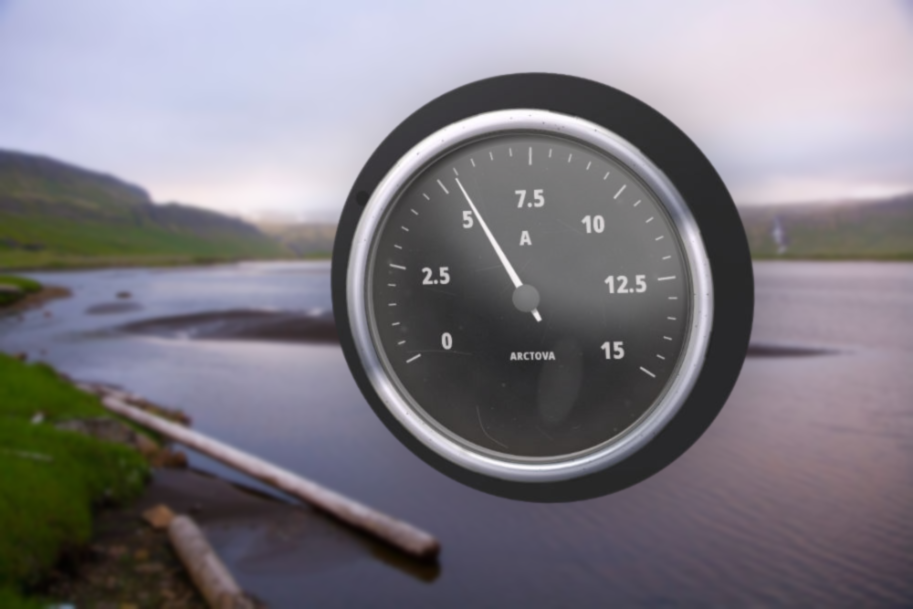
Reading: 5.5 A
